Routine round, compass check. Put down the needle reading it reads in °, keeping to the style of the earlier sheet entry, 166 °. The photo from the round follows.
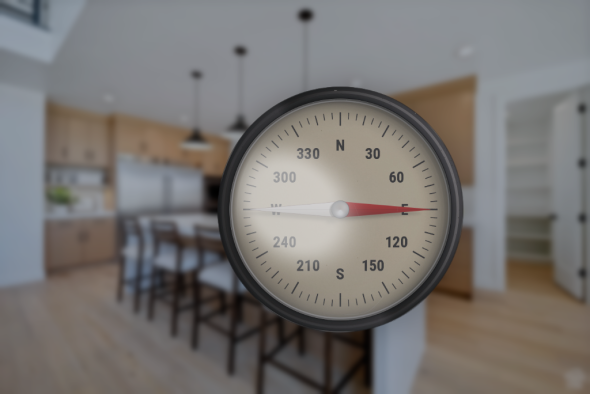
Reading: 90 °
